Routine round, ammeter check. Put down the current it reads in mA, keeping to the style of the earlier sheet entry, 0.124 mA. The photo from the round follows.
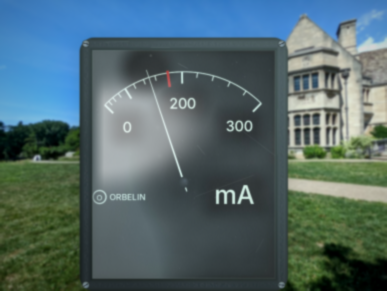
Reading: 150 mA
